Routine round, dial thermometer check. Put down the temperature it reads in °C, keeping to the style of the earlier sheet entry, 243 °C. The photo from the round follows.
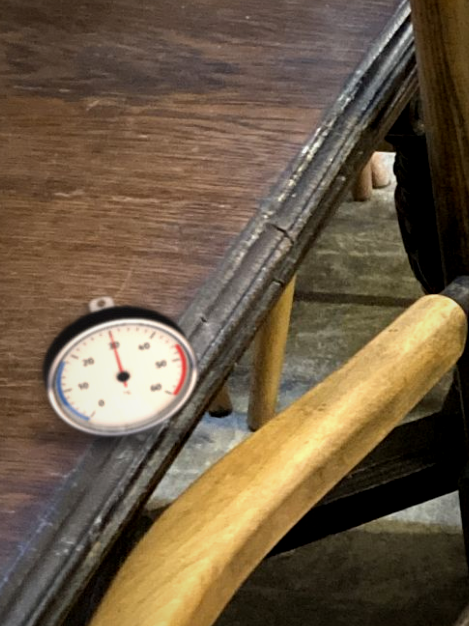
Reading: 30 °C
